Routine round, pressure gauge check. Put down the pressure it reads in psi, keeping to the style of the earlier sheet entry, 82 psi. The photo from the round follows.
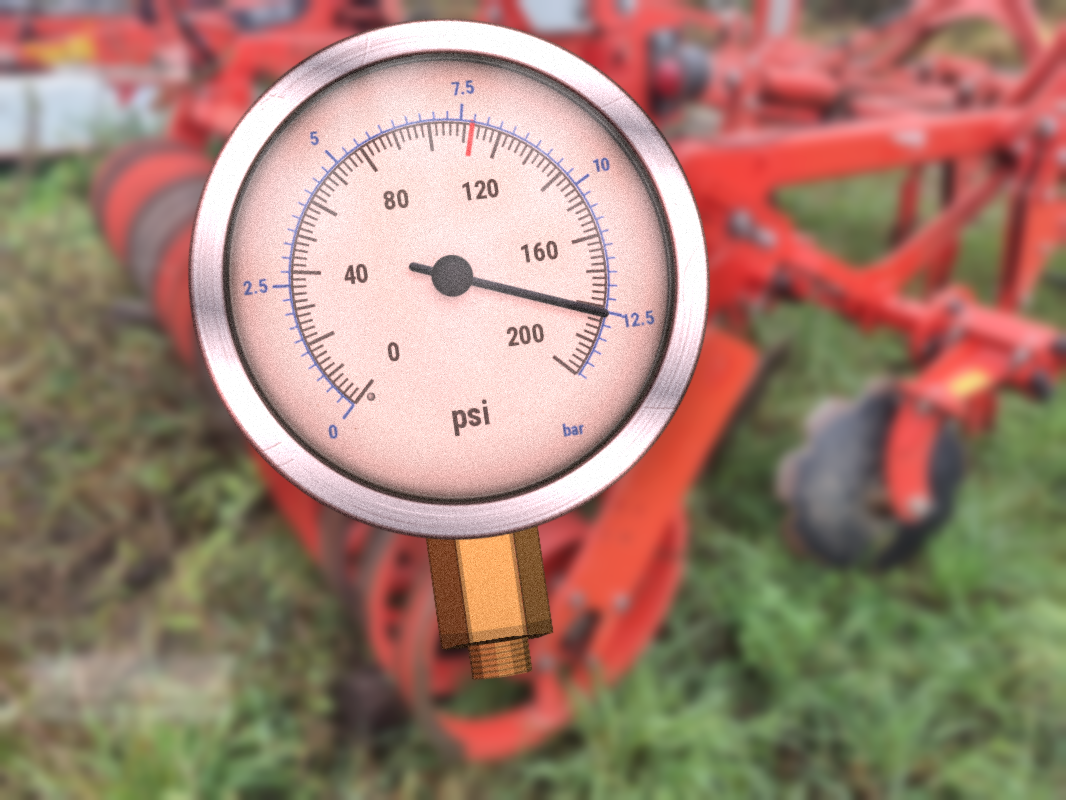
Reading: 182 psi
